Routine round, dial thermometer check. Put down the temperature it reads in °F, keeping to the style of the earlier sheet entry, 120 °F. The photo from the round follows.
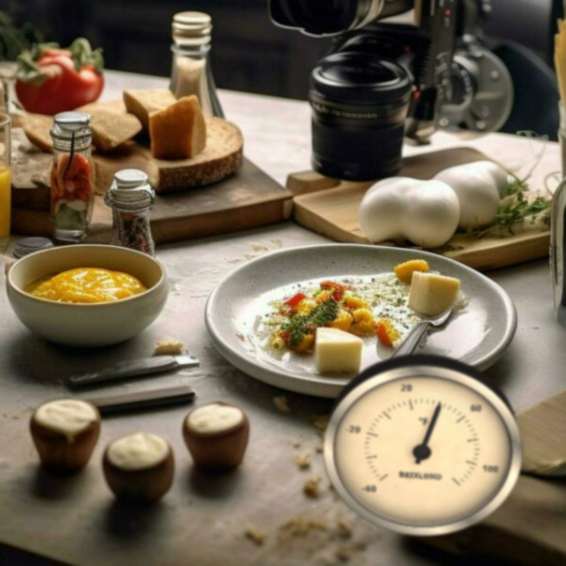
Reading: 40 °F
